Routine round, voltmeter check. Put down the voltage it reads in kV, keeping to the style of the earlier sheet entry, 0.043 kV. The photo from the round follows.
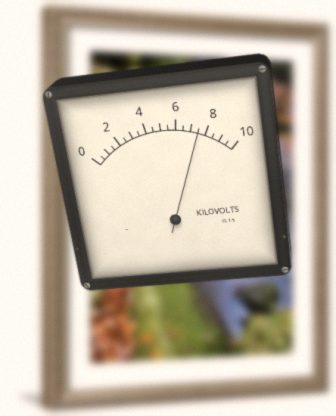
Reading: 7.5 kV
